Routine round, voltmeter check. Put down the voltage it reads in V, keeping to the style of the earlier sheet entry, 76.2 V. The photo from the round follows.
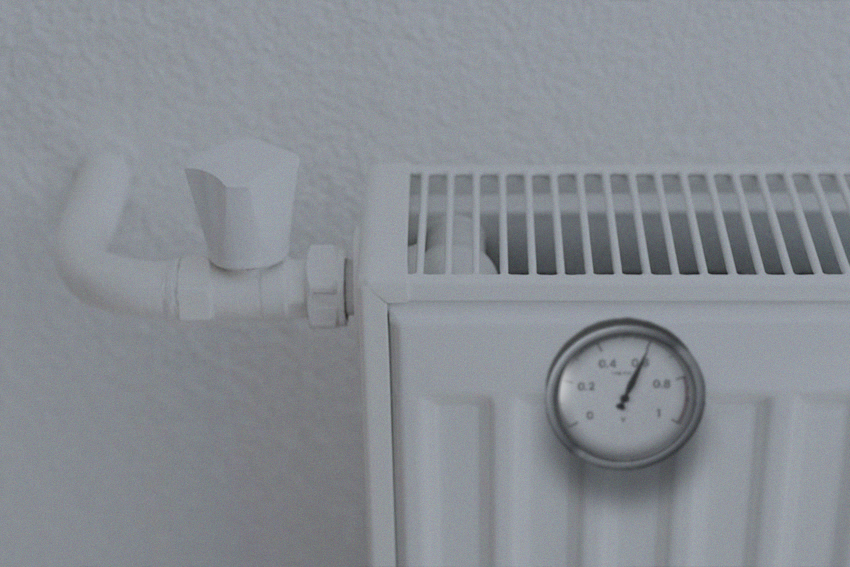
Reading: 0.6 V
